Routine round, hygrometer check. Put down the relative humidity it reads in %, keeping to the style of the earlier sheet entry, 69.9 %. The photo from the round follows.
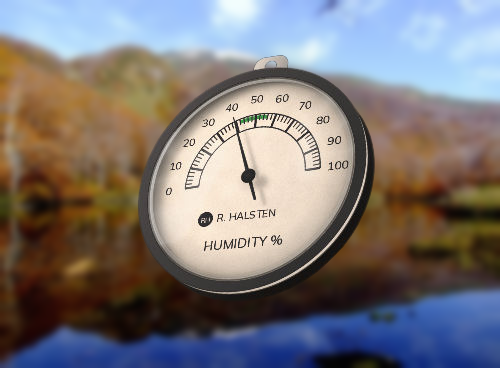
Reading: 40 %
